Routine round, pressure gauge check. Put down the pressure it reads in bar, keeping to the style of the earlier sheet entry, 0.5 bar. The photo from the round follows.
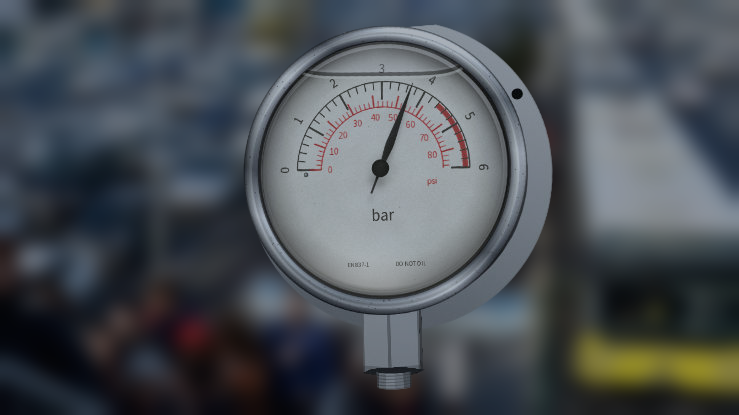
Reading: 3.7 bar
